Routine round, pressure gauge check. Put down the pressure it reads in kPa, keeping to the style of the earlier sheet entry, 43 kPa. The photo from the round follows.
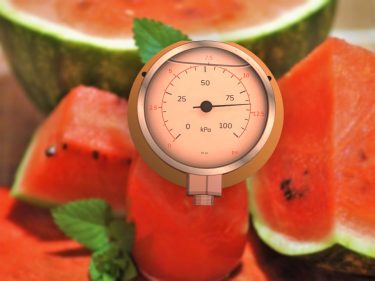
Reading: 82.5 kPa
